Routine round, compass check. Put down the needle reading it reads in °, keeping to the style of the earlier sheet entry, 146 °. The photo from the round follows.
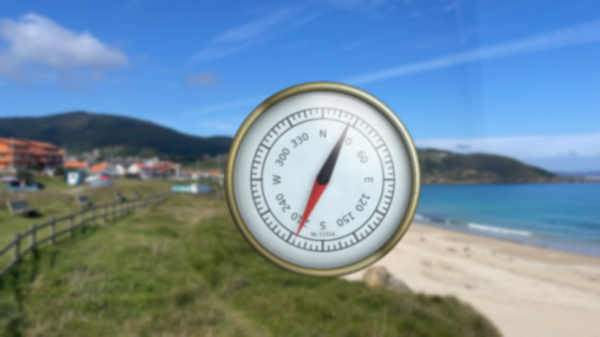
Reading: 205 °
